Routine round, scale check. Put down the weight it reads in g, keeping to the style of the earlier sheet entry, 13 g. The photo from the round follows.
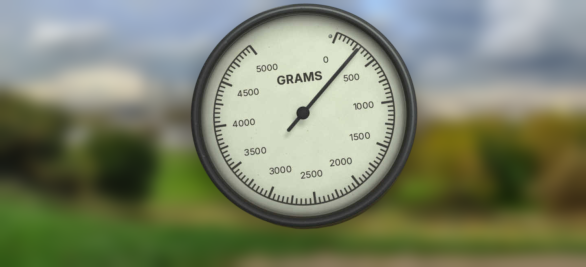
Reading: 300 g
